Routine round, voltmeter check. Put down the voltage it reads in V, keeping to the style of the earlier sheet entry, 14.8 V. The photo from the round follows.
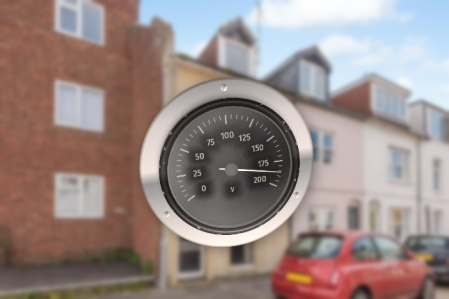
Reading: 185 V
